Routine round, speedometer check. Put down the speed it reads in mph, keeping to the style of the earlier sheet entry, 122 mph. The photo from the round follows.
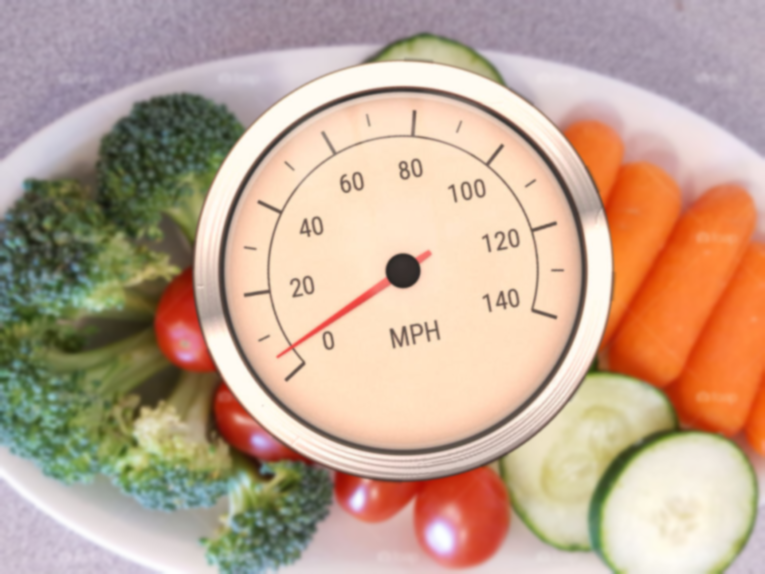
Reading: 5 mph
